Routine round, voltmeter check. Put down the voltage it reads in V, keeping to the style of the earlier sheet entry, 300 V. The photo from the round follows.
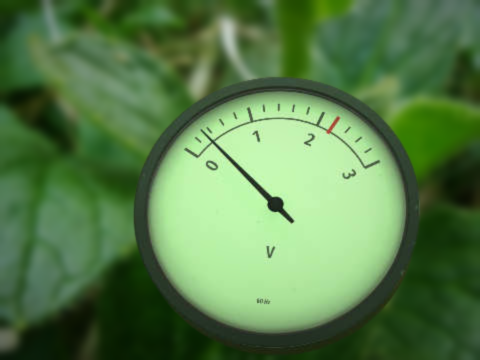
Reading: 0.3 V
